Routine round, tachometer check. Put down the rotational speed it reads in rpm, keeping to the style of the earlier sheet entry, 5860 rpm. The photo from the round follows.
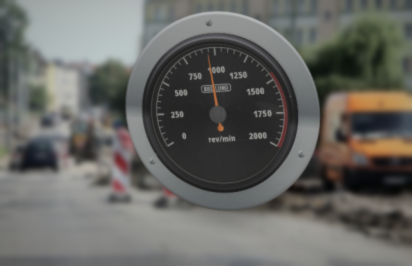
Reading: 950 rpm
